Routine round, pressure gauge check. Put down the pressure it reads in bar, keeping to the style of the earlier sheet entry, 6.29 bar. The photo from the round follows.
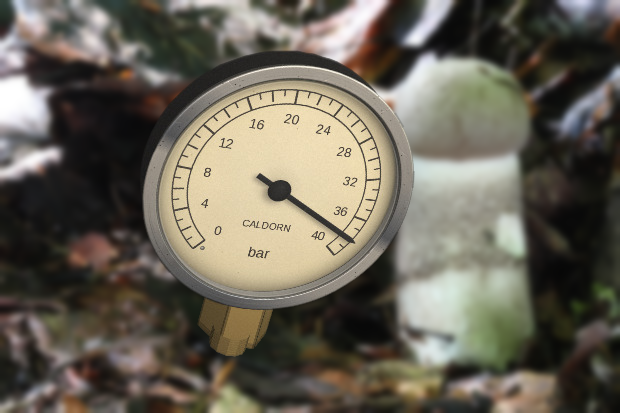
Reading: 38 bar
